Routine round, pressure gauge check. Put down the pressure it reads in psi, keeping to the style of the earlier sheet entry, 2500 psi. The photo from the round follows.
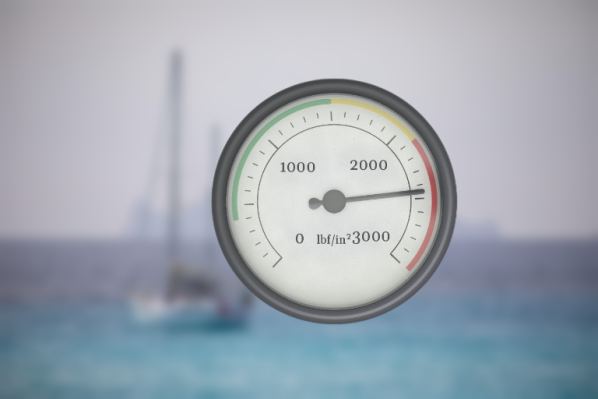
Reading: 2450 psi
